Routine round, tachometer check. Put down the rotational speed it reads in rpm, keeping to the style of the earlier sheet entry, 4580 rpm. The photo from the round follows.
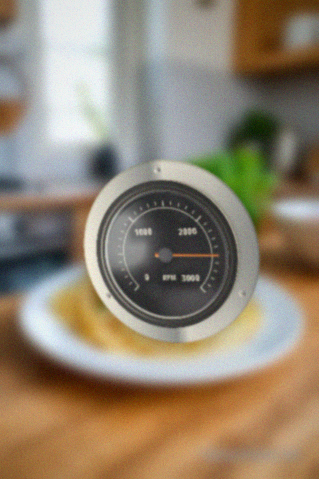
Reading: 2500 rpm
